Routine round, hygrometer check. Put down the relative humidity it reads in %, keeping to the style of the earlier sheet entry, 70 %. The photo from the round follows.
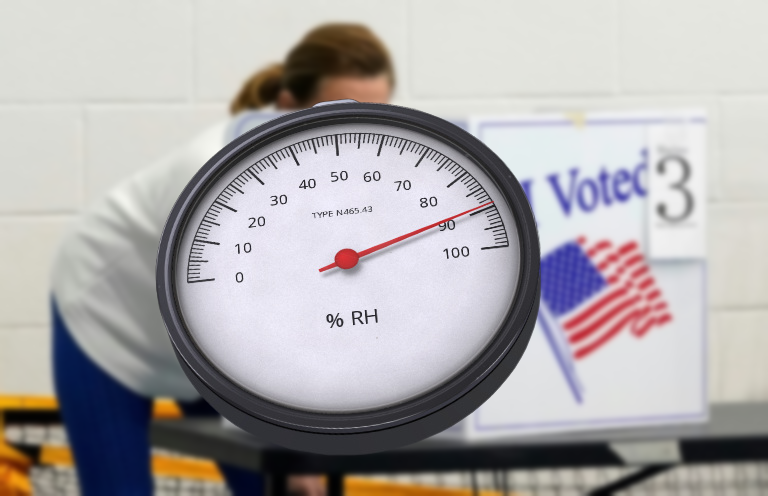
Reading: 90 %
